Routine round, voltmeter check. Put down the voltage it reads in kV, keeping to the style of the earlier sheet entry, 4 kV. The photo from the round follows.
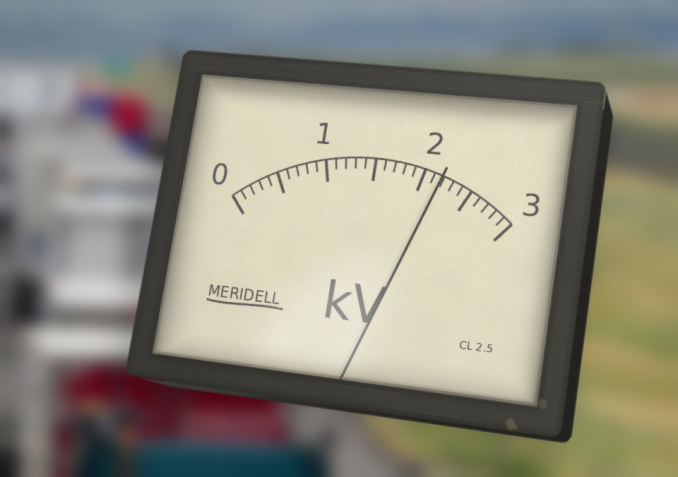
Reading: 2.2 kV
